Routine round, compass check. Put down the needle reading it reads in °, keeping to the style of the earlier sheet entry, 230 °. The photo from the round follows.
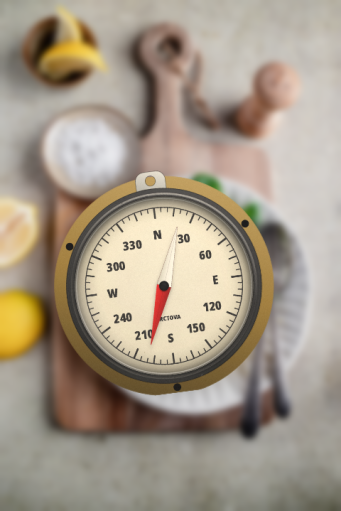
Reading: 200 °
